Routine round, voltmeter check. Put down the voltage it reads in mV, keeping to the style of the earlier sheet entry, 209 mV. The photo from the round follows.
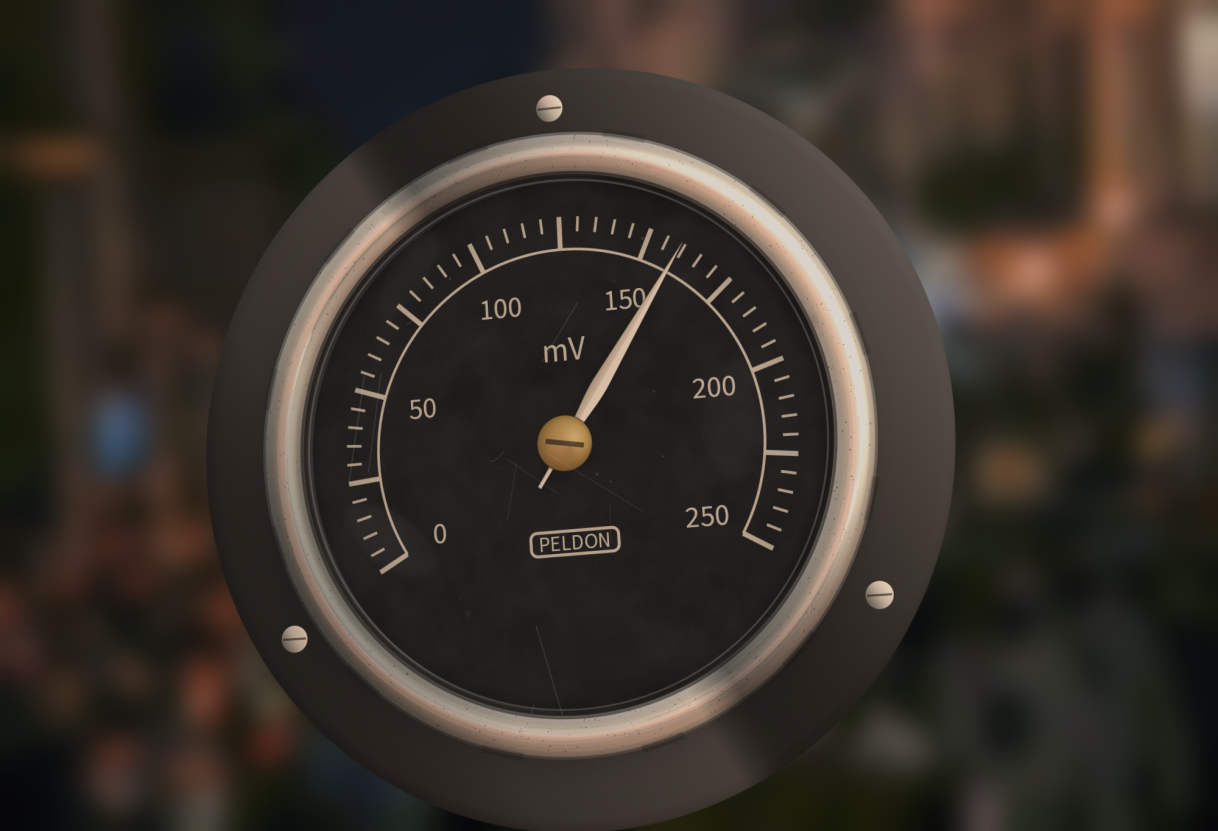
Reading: 160 mV
